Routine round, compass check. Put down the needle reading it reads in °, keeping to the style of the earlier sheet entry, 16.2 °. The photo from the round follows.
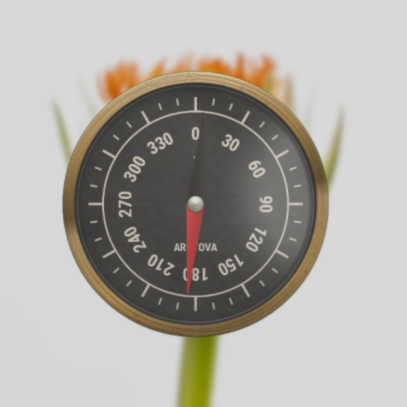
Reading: 185 °
